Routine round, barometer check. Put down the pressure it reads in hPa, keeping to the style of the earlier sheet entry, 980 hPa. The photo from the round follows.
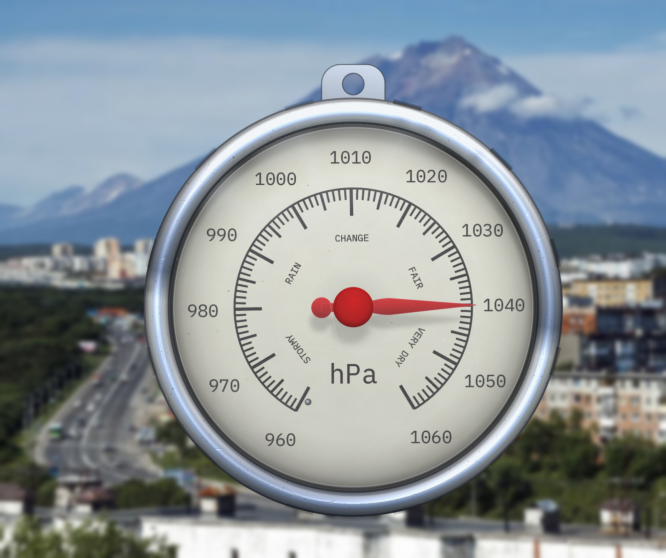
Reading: 1040 hPa
